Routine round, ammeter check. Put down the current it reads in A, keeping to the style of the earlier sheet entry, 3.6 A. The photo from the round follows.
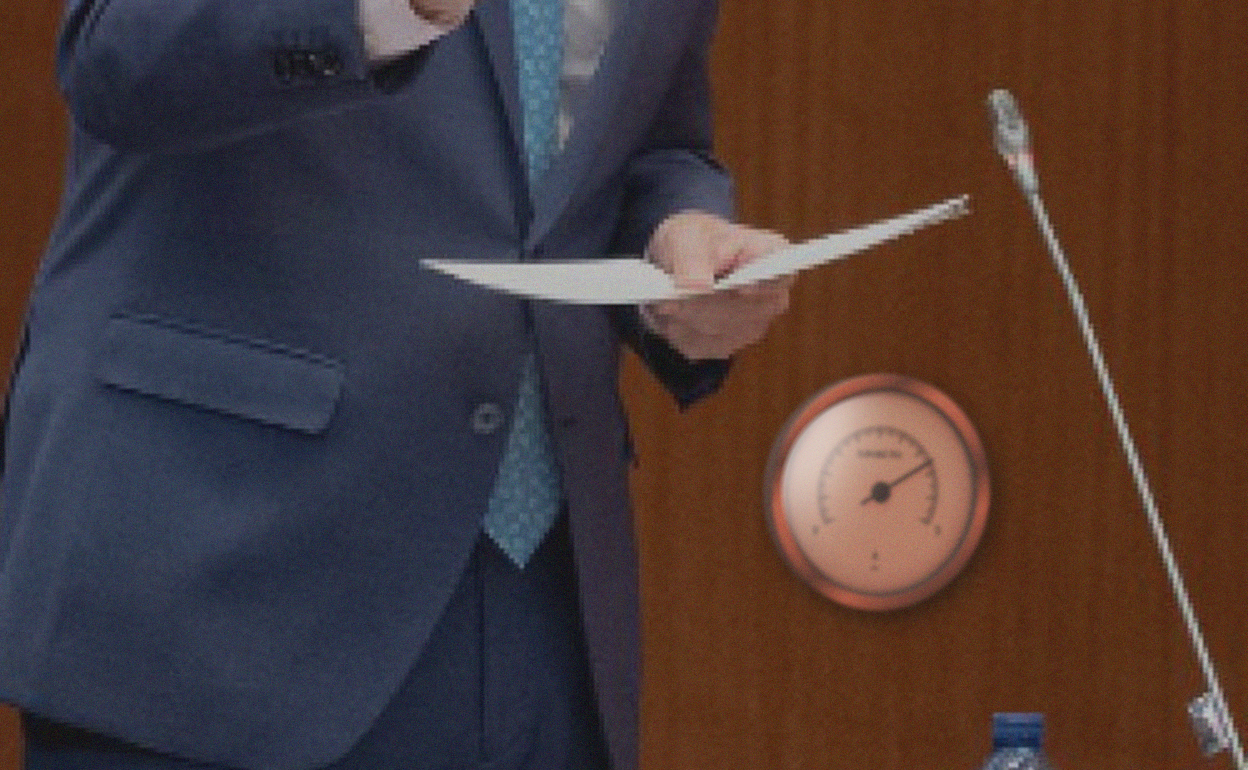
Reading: 3.75 A
